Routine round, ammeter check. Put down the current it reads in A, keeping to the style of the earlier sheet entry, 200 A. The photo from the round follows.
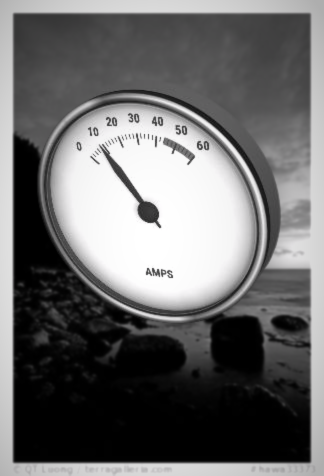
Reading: 10 A
